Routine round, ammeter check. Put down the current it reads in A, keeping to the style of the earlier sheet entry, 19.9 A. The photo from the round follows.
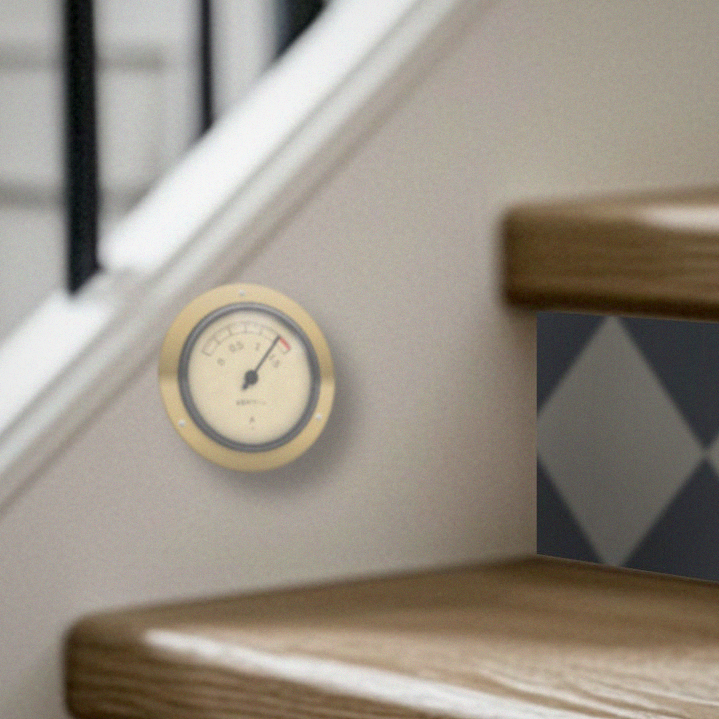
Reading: 1.25 A
